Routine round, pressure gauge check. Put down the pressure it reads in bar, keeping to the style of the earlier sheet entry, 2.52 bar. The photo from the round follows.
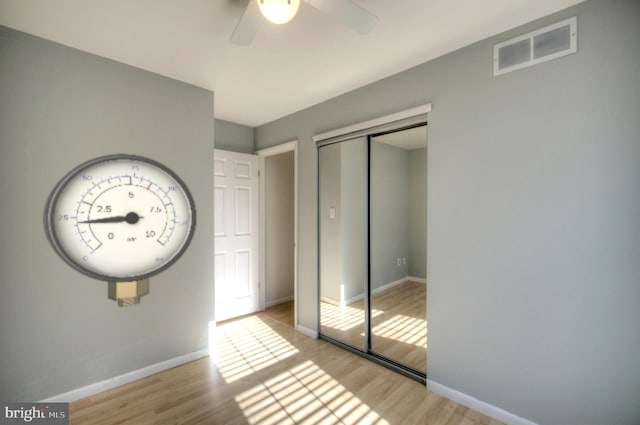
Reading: 1.5 bar
